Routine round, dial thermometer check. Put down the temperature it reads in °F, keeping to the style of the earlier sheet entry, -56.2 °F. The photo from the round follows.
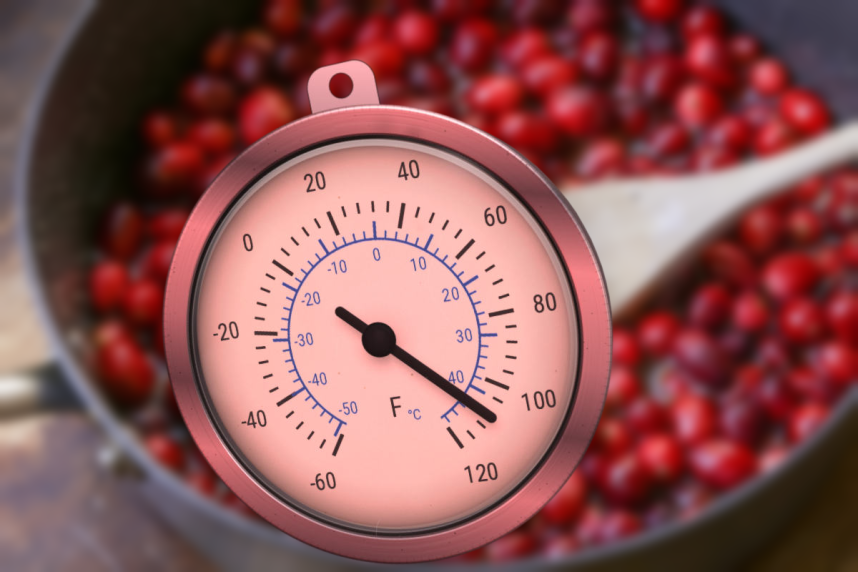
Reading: 108 °F
